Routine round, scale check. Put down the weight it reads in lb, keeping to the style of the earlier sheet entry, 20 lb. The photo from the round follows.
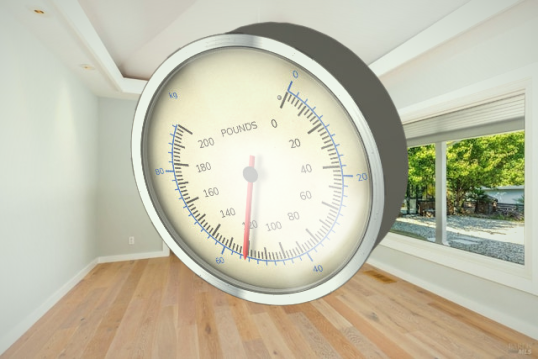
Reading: 120 lb
